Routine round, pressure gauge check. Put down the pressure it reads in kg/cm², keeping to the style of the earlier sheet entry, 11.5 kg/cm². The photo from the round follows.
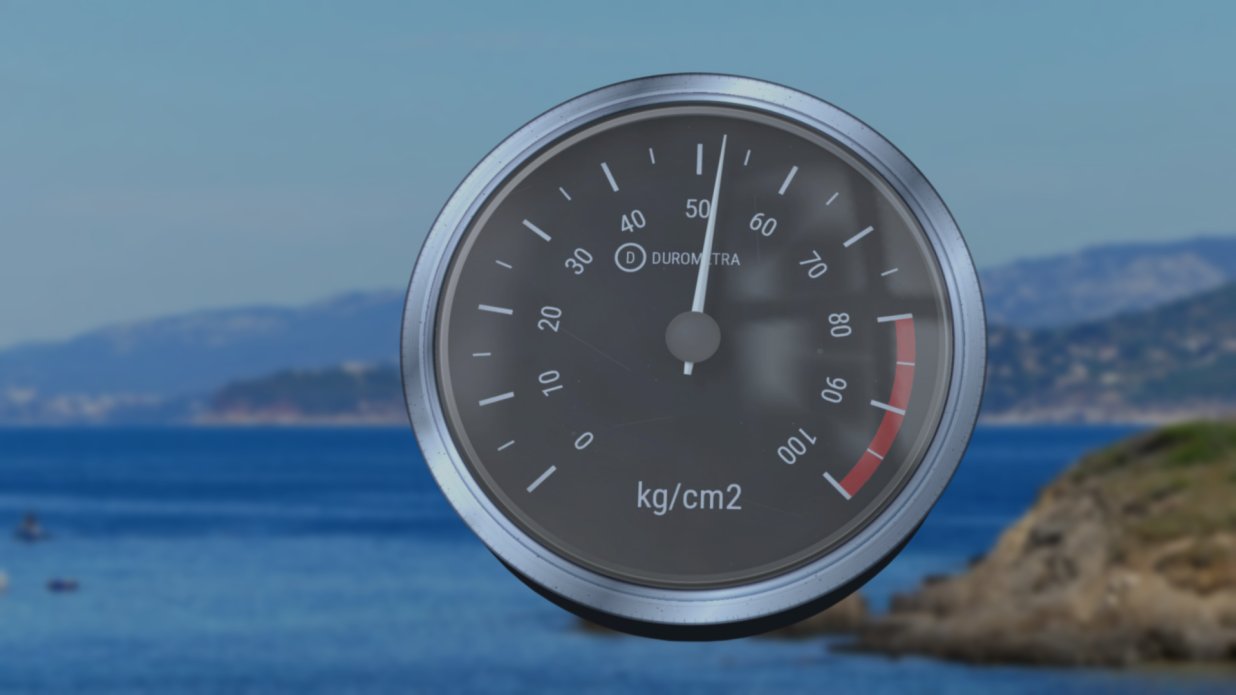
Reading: 52.5 kg/cm²
